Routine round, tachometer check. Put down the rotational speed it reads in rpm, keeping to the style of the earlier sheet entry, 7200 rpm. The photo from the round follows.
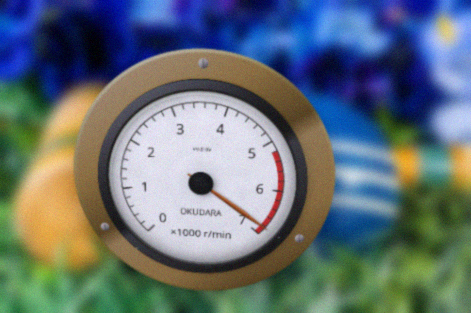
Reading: 6800 rpm
